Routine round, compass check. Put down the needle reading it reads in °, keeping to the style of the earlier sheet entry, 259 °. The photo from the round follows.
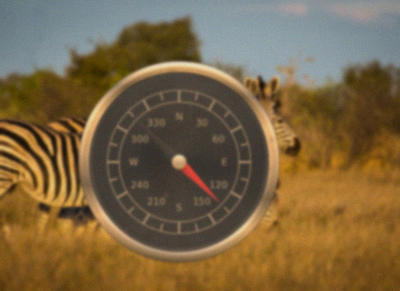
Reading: 135 °
